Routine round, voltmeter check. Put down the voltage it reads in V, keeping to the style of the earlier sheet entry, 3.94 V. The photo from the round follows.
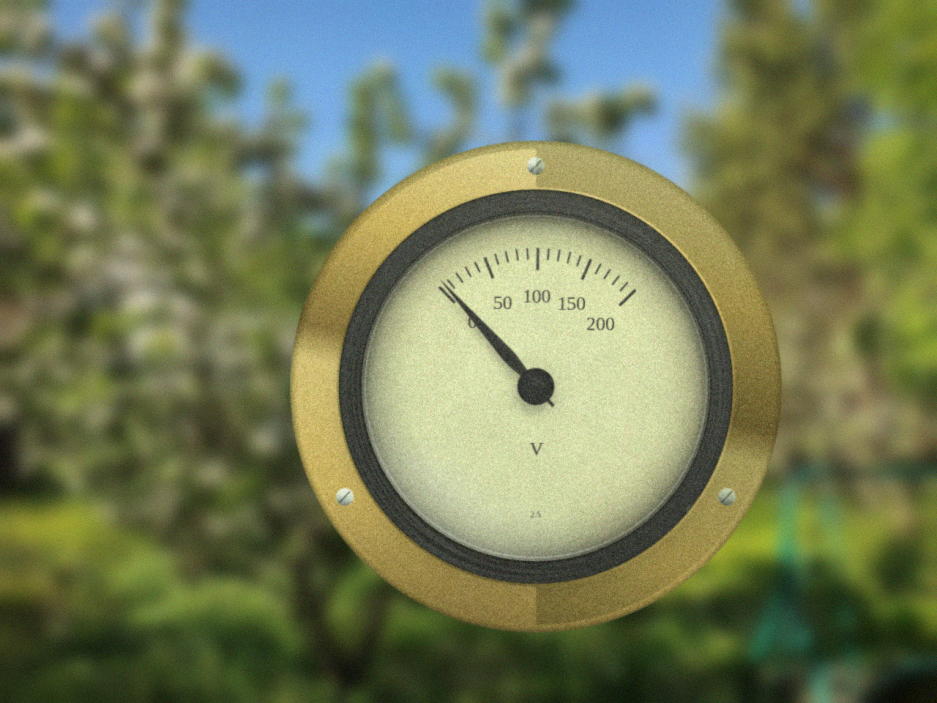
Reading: 5 V
